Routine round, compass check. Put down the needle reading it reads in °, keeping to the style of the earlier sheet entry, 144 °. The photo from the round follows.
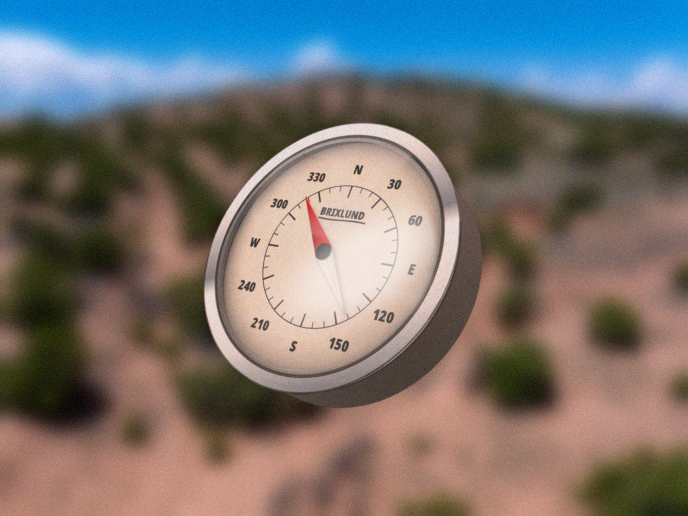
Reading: 320 °
